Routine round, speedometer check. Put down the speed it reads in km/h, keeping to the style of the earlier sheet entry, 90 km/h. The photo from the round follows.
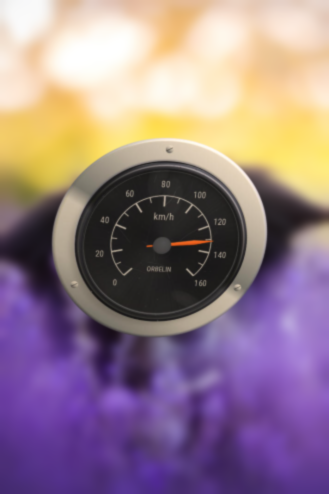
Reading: 130 km/h
